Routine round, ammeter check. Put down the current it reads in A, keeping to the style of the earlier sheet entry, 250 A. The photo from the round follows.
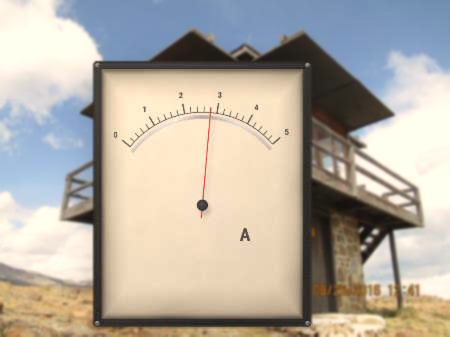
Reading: 2.8 A
